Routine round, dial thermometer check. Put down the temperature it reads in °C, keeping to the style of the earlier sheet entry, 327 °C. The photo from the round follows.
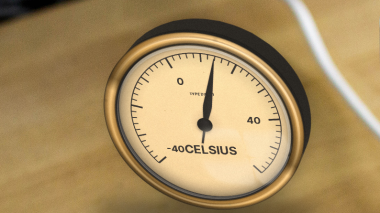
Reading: 14 °C
